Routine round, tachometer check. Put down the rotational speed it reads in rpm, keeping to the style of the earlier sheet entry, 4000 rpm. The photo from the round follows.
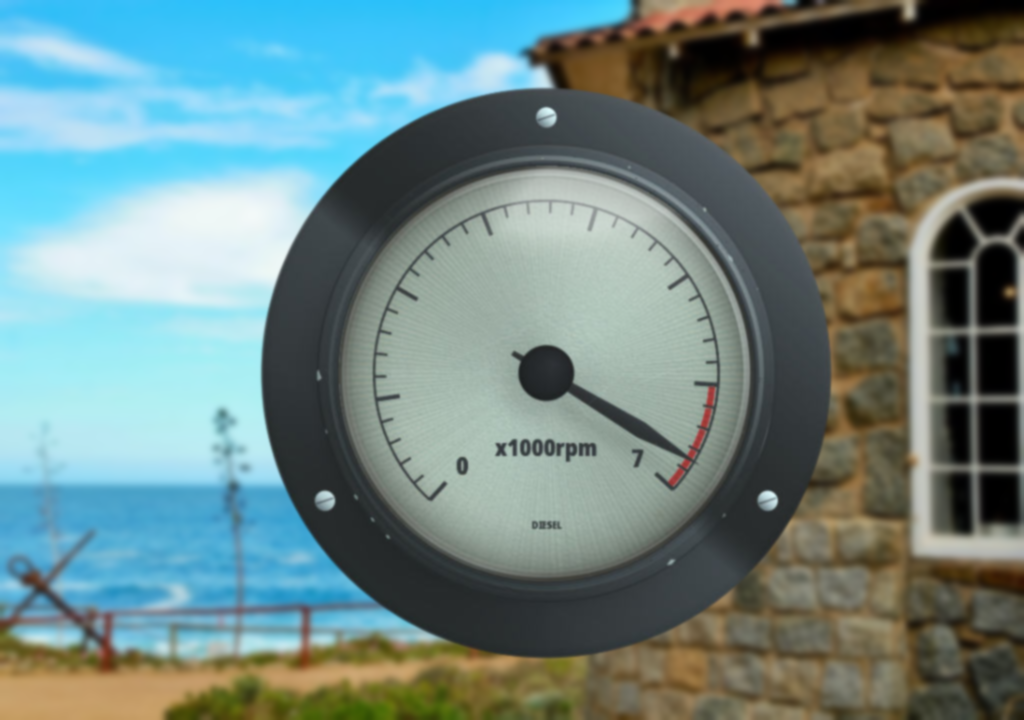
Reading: 6700 rpm
